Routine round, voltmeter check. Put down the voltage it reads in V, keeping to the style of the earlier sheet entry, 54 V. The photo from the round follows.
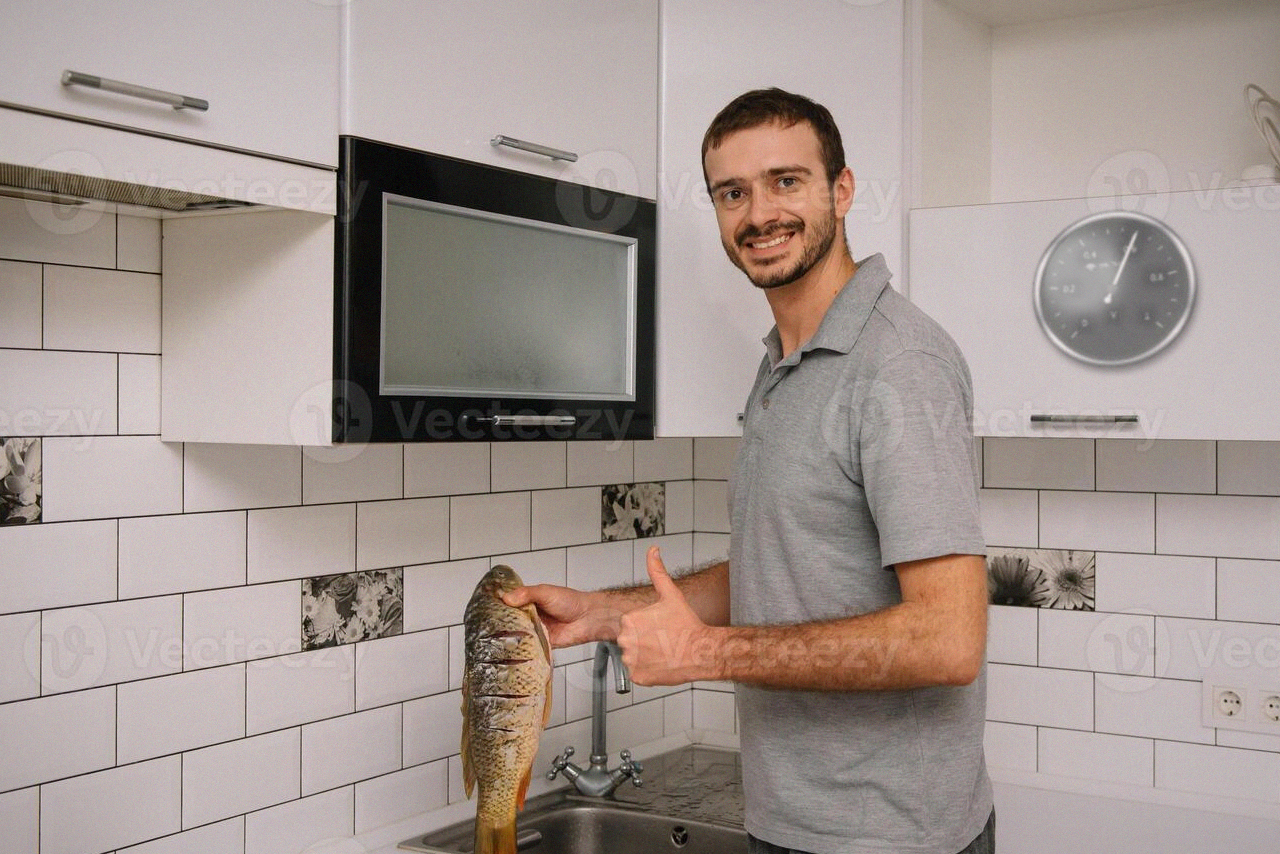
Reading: 0.6 V
